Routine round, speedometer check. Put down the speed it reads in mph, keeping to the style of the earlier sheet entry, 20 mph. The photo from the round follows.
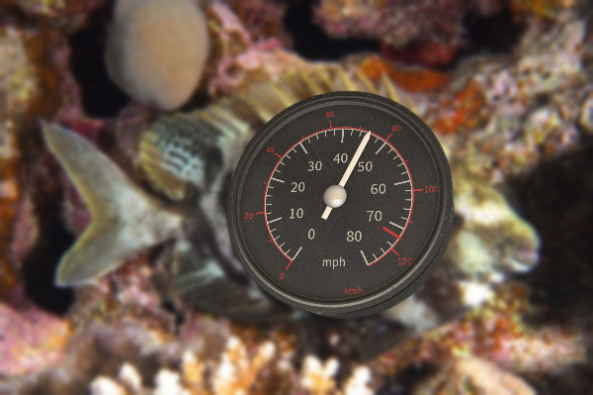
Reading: 46 mph
